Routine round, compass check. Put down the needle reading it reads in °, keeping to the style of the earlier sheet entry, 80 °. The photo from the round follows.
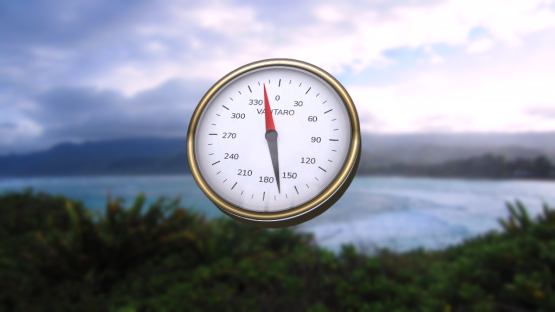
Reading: 345 °
